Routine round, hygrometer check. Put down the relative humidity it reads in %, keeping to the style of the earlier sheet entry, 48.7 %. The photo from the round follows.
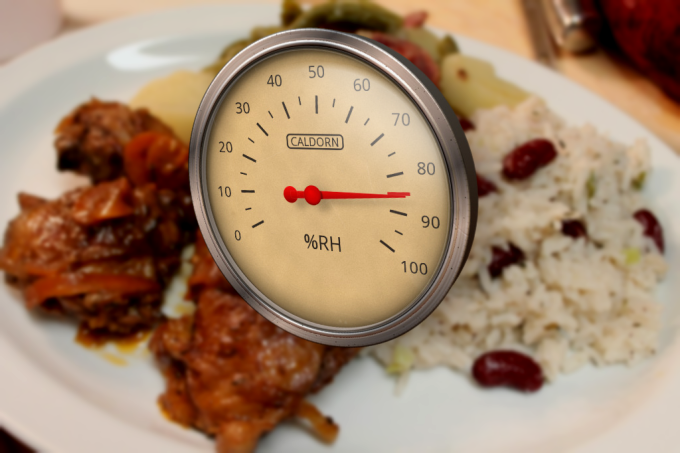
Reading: 85 %
